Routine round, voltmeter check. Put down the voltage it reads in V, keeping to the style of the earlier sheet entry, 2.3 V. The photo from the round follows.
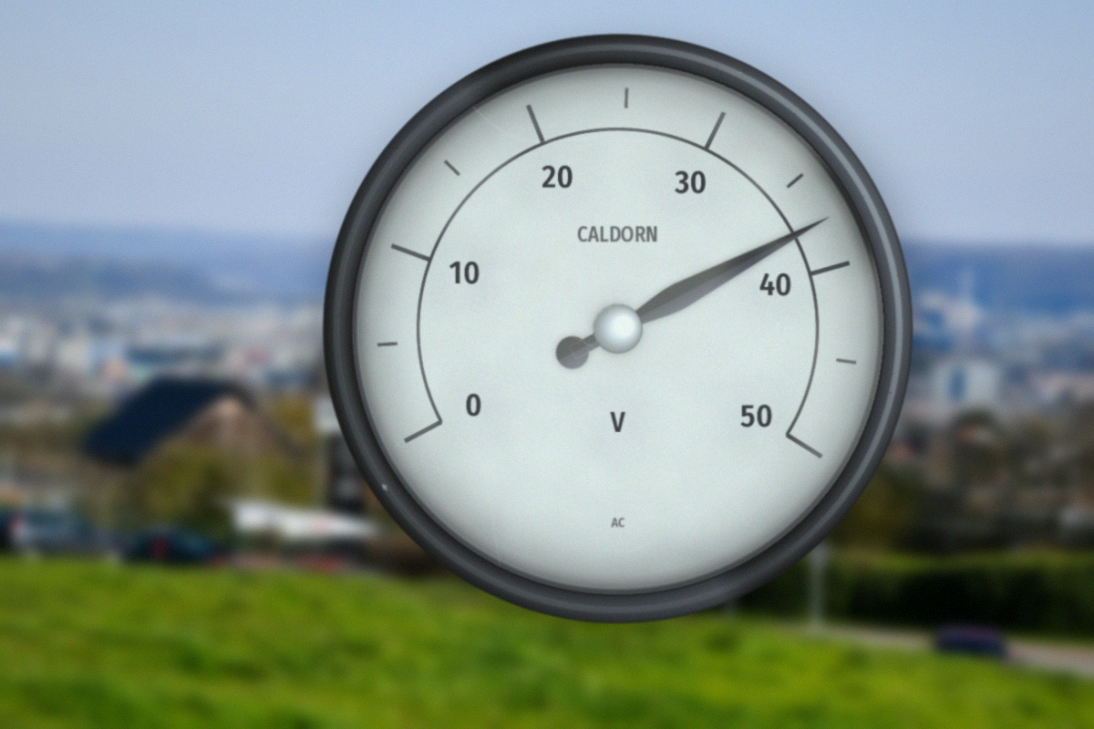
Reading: 37.5 V
